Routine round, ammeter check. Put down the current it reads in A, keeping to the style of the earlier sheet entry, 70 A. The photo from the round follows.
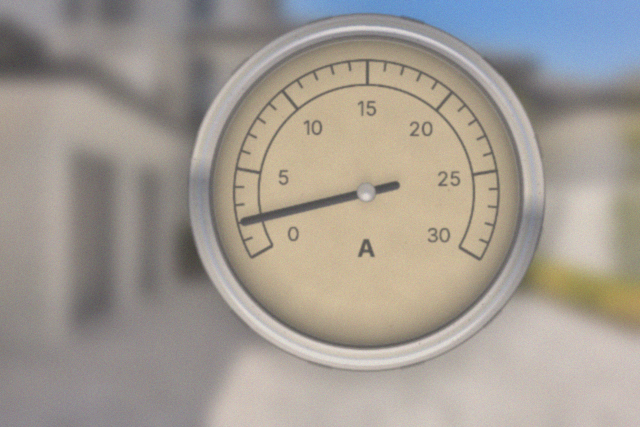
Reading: 2 A
